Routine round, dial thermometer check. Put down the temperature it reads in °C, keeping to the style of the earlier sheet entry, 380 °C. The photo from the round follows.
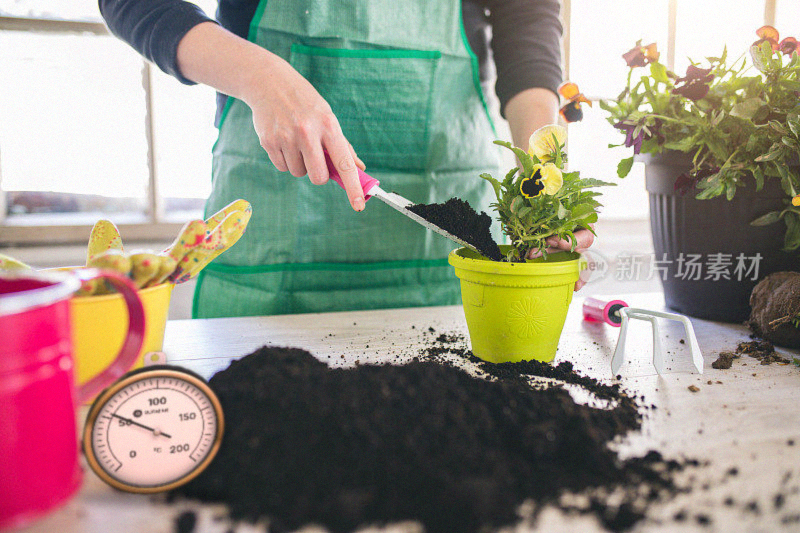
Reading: 55 °C
